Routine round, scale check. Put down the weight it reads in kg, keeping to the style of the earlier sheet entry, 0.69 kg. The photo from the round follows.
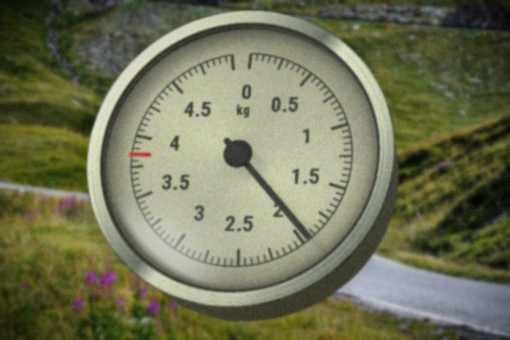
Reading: 1.95 kg
